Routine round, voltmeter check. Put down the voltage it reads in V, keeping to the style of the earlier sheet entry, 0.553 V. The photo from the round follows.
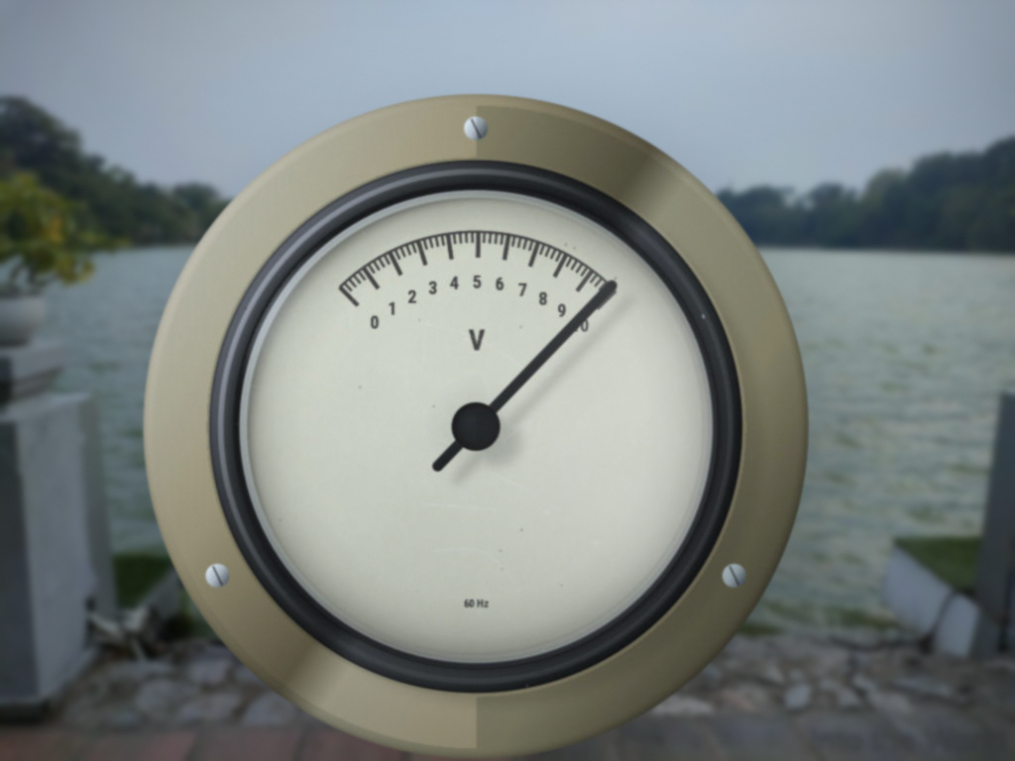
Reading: 9.8 V
